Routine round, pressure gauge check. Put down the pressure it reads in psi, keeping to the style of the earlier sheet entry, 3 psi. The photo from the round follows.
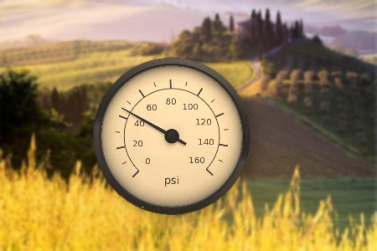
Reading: 45 psi
